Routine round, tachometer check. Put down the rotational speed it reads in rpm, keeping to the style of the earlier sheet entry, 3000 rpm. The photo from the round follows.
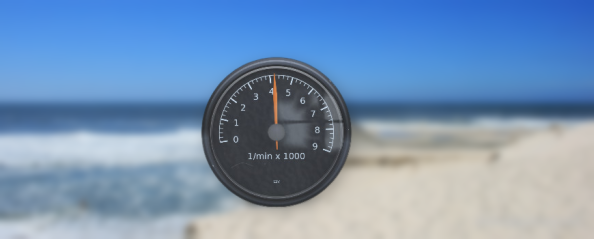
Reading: 4200 rpm
